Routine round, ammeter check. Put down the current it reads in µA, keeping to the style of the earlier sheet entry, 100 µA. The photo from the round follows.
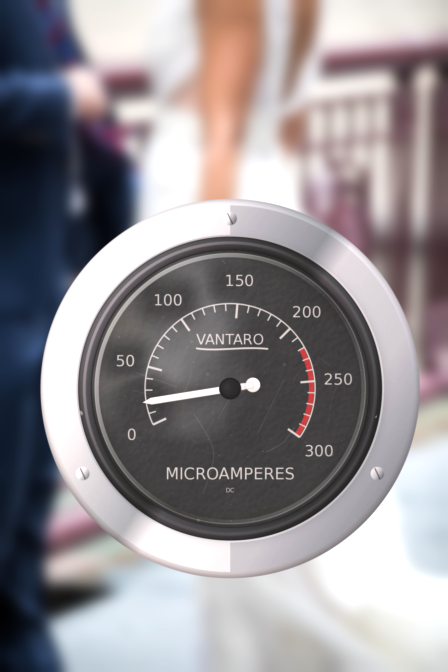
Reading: 20 µA
